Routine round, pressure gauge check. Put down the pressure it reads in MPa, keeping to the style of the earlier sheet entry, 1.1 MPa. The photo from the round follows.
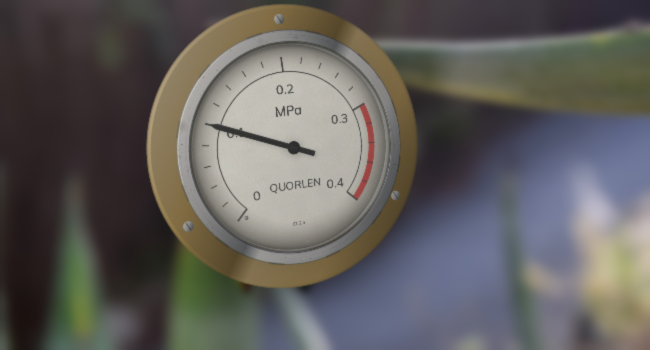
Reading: 0.1 MPa
